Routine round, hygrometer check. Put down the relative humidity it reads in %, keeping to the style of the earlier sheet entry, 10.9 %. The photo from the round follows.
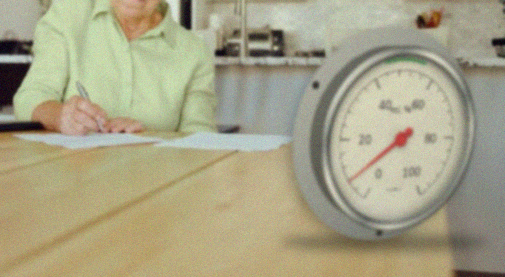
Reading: 8 %
